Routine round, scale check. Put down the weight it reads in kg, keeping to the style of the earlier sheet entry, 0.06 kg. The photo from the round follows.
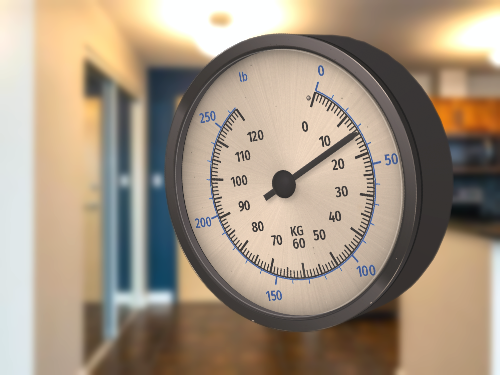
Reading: 15 kg
